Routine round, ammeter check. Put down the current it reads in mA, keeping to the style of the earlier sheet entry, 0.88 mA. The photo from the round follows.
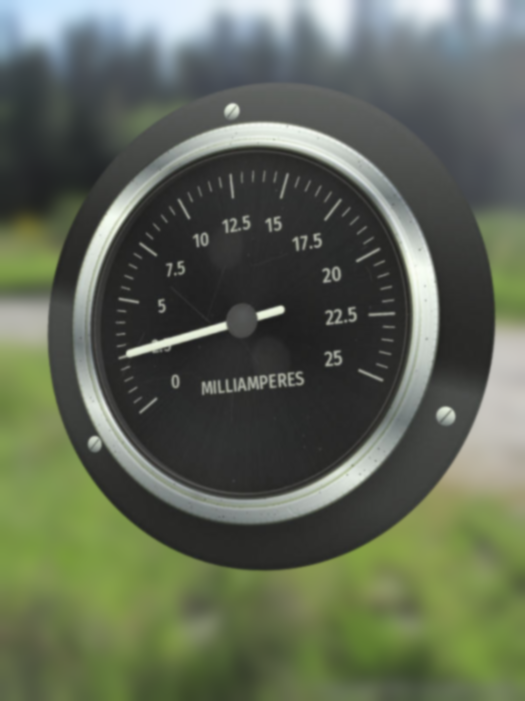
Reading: 2.5 mA
